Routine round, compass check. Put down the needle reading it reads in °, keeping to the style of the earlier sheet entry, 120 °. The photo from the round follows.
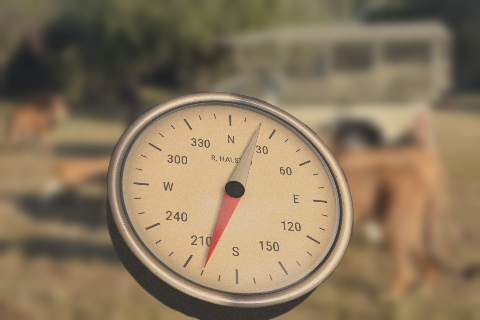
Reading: 200 °
